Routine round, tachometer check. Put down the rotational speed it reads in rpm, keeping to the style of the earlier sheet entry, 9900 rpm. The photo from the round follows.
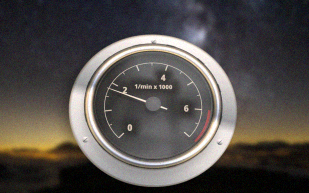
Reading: 1750 rpm
